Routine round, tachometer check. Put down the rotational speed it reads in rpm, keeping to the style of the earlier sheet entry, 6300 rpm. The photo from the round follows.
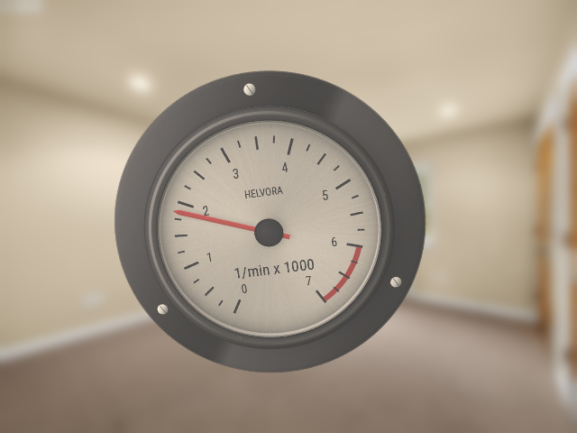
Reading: 1875 rpm
